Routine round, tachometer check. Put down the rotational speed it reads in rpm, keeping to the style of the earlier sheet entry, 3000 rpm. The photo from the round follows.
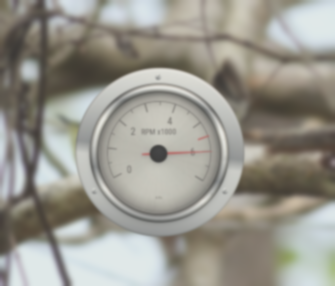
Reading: 6000 rpm
